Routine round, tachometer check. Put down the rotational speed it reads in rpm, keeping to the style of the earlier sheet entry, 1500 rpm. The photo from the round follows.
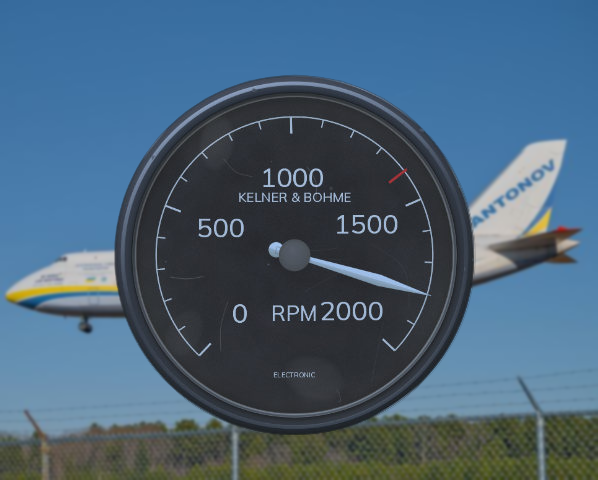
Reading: 1800 rpm
